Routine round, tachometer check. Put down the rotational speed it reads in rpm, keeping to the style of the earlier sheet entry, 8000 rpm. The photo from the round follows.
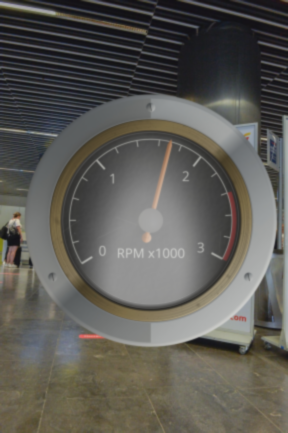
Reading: 1700 rpm
